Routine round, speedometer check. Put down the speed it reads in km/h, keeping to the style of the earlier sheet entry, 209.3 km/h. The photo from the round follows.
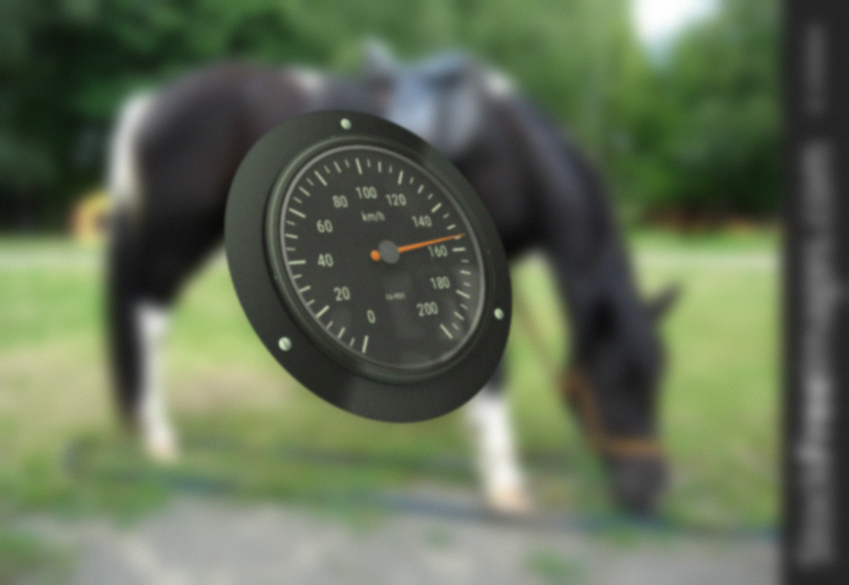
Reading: 155 km/h
